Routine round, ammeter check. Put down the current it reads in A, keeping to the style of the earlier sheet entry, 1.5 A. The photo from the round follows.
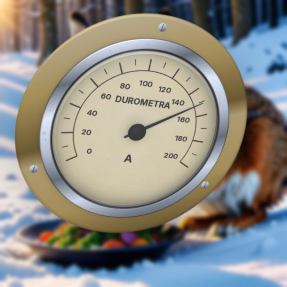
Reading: 150 A
